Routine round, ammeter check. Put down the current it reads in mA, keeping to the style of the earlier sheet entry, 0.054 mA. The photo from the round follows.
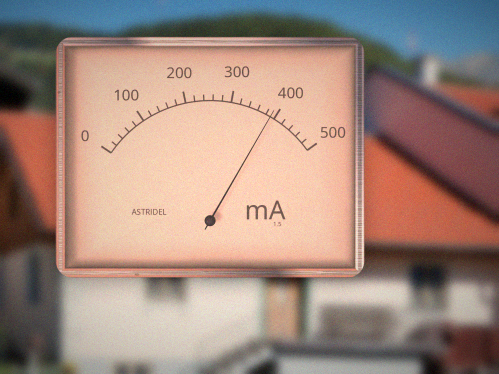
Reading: 390 mA
